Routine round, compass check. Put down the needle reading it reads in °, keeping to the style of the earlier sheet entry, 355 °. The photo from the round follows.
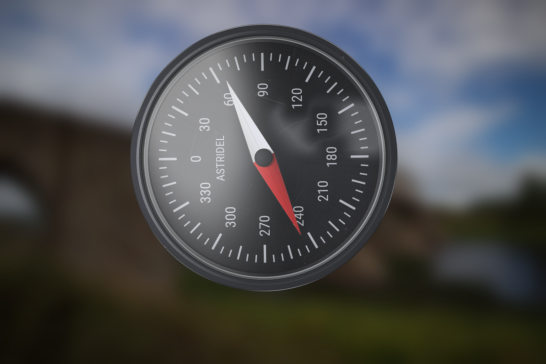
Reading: 245 °
